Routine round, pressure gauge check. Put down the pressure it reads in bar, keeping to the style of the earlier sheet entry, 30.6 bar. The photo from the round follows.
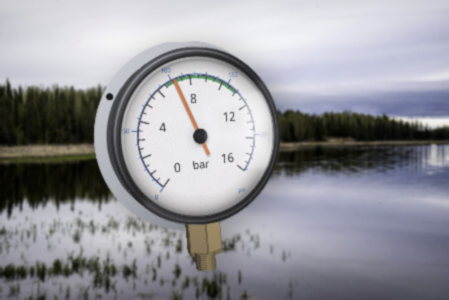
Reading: 7 bar
